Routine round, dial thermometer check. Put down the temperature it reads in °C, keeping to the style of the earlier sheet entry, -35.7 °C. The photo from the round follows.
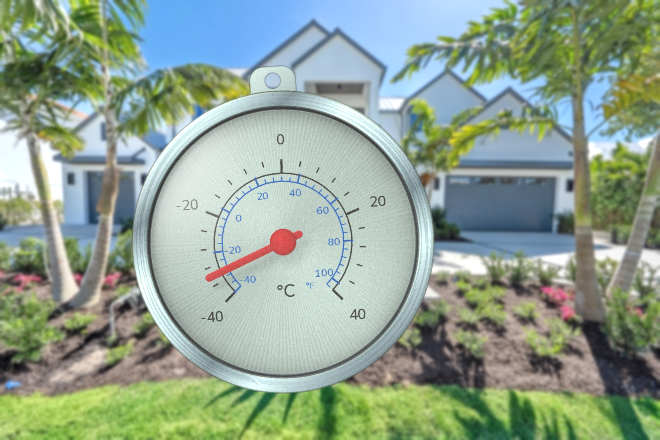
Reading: -34 °C
